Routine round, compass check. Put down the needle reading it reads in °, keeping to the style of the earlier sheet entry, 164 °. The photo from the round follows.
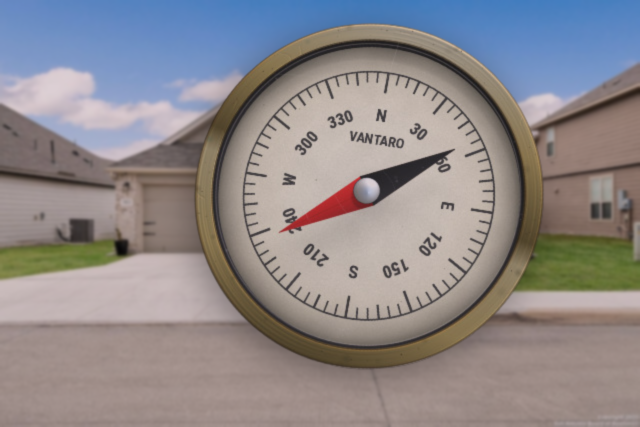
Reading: 235 °
